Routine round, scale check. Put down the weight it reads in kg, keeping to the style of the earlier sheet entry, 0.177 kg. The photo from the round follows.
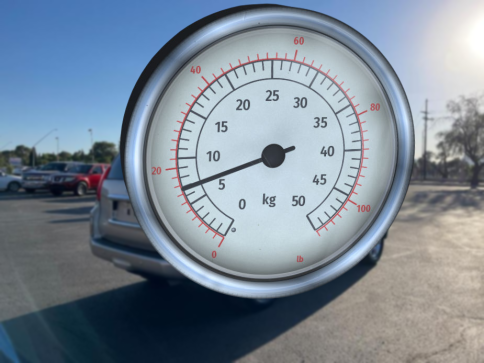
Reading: 7 kg
